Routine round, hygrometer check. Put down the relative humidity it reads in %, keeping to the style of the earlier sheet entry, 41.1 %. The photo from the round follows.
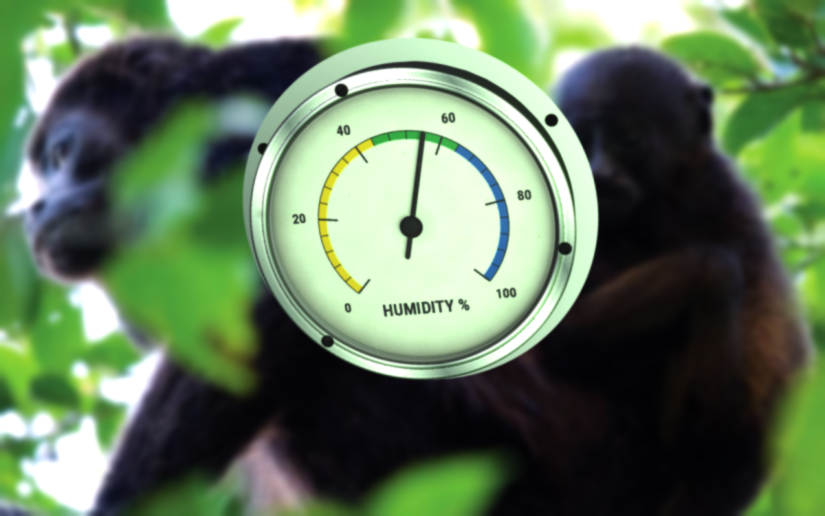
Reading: 56 %
